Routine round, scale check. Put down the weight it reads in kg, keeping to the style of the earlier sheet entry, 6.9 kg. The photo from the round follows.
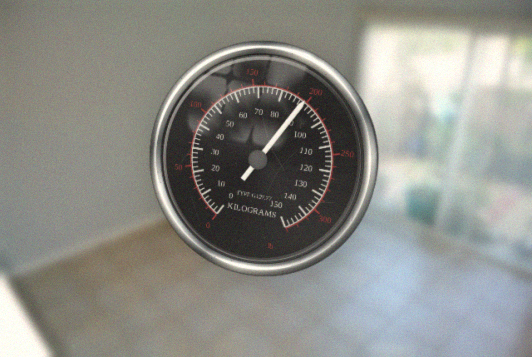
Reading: 90 kg
